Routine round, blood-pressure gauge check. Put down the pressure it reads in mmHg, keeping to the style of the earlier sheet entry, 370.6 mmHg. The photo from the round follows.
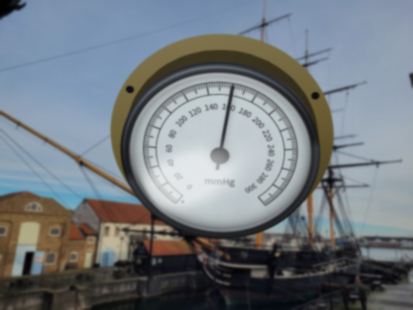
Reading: 160 mmHg
